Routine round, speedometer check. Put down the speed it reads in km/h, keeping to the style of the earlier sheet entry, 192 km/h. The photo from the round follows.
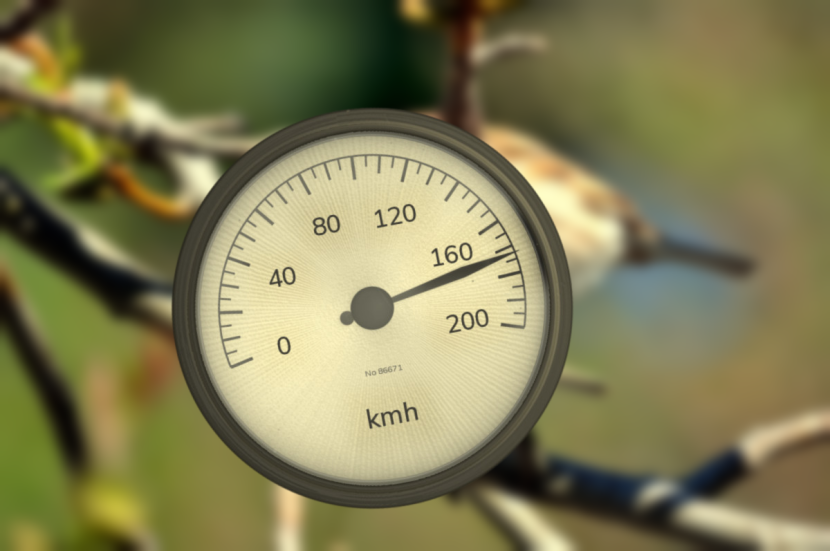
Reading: 172.5 km/h
